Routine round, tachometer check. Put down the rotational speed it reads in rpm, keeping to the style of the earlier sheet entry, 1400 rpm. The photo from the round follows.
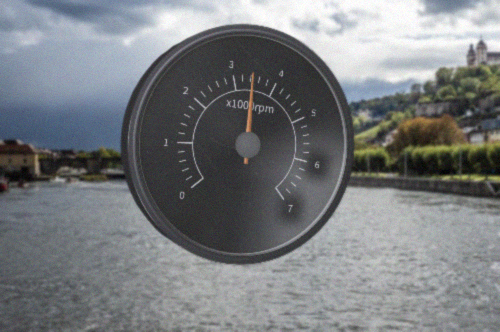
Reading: 3400 rpm
